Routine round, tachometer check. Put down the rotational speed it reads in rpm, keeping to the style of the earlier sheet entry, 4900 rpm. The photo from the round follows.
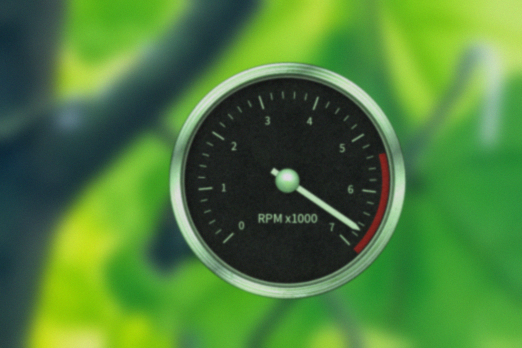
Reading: 6700 rpm
